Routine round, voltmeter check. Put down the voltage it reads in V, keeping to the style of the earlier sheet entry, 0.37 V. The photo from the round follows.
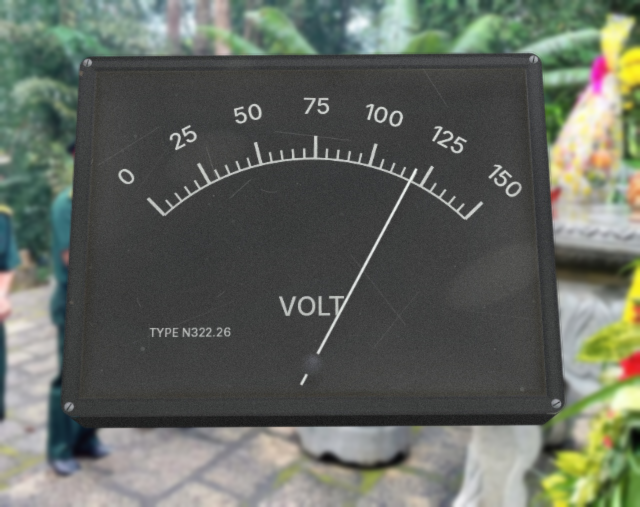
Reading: 120 V
